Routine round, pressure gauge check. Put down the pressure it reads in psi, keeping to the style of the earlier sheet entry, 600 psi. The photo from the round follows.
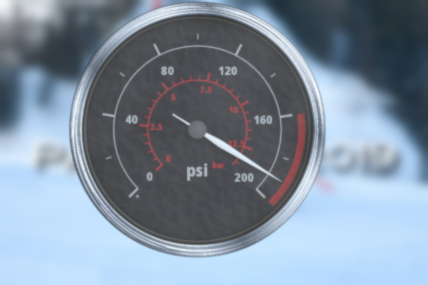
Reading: 190 psi
